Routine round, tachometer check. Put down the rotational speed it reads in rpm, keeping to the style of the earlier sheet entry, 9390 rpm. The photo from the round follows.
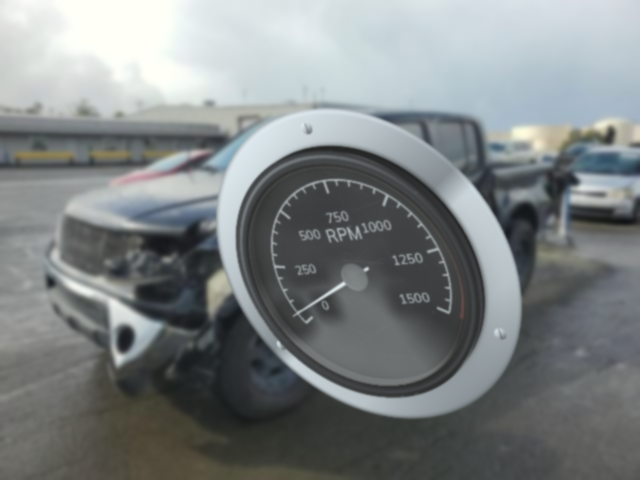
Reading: 50 rpm
